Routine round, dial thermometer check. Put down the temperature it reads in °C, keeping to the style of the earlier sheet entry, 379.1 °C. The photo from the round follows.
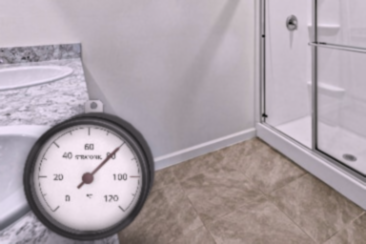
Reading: 80 °C
